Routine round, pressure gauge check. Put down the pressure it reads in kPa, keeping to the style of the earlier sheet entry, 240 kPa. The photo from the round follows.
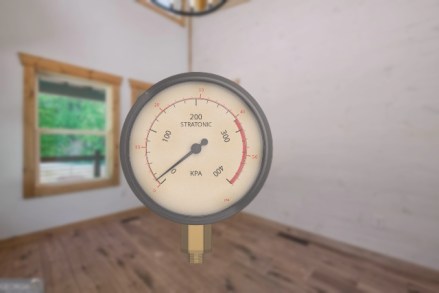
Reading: 10 kPa
